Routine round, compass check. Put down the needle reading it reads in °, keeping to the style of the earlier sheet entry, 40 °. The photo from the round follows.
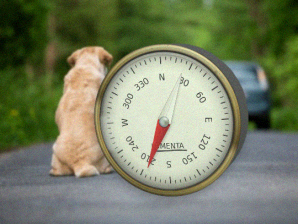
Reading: 205 °
